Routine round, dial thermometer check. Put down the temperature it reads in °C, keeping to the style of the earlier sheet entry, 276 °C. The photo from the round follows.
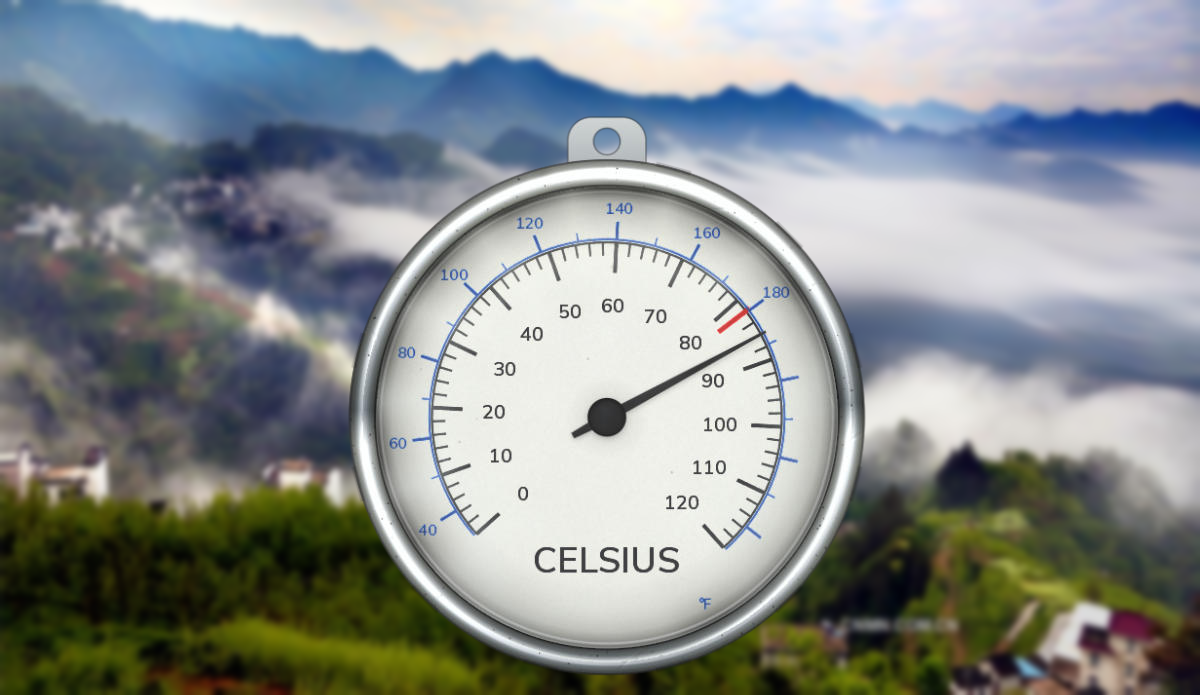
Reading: 86 °C
